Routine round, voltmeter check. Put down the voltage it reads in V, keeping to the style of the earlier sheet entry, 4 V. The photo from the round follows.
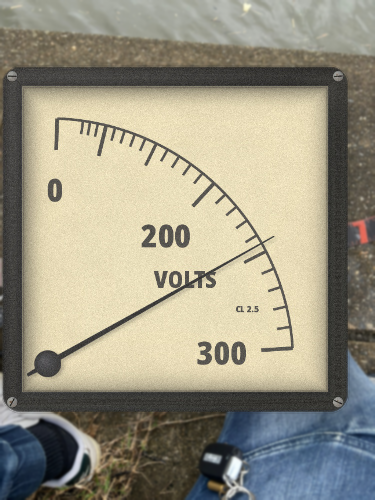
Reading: 245 V
